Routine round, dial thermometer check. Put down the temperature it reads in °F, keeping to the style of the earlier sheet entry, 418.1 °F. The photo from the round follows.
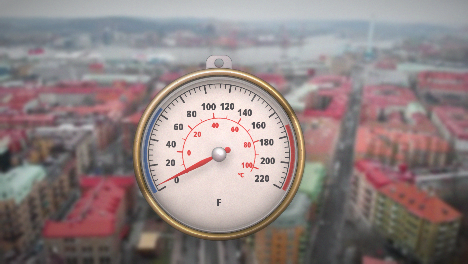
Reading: 4 °F
